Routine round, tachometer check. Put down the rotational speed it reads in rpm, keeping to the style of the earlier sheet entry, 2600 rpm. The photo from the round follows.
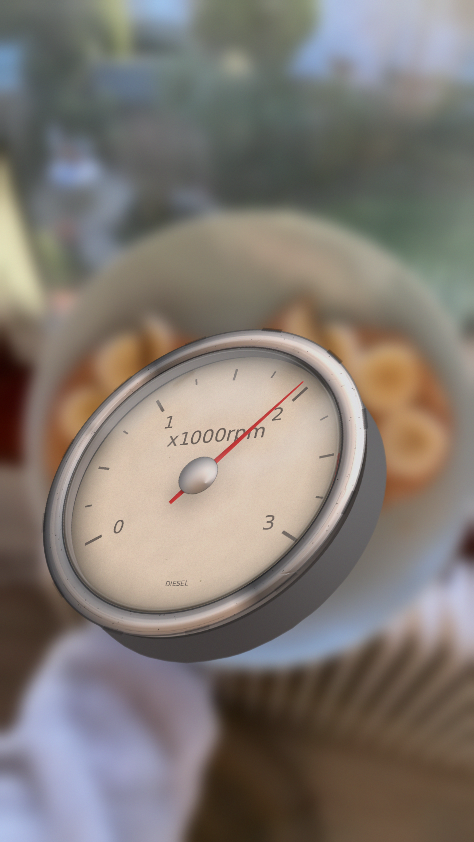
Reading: 2000 rpm
